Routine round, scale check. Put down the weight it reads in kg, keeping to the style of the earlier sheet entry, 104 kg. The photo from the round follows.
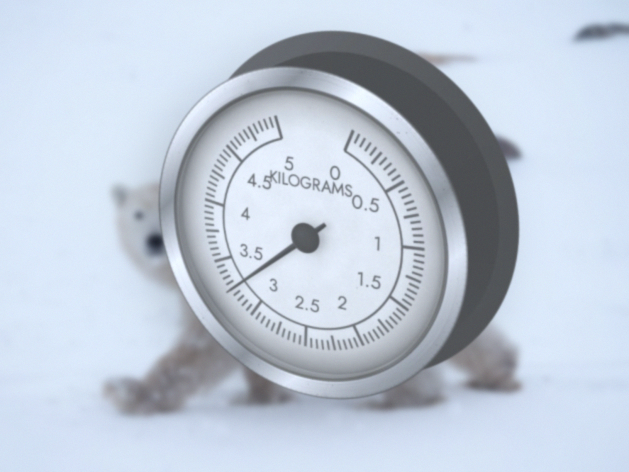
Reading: 3.25 kg
